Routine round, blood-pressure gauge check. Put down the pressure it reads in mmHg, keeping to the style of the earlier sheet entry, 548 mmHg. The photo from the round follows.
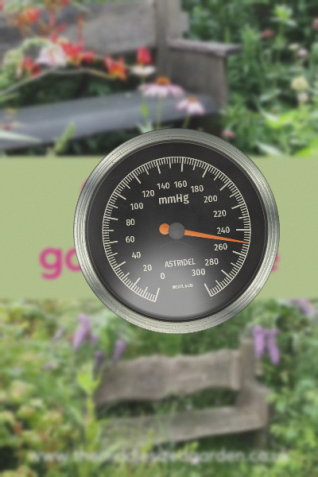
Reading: 250 mmHg
